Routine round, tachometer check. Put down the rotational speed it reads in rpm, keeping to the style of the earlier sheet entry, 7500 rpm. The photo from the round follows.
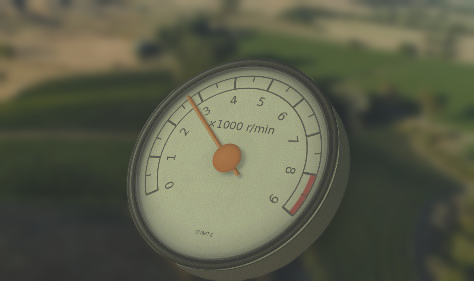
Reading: 2750 rpm
